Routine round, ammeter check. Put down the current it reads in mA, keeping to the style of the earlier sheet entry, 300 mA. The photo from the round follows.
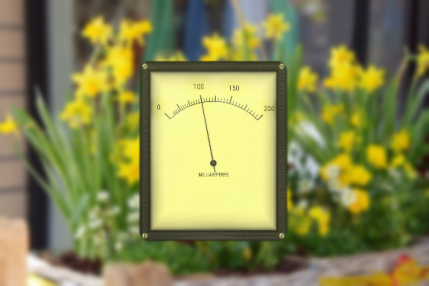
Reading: 100 mA
